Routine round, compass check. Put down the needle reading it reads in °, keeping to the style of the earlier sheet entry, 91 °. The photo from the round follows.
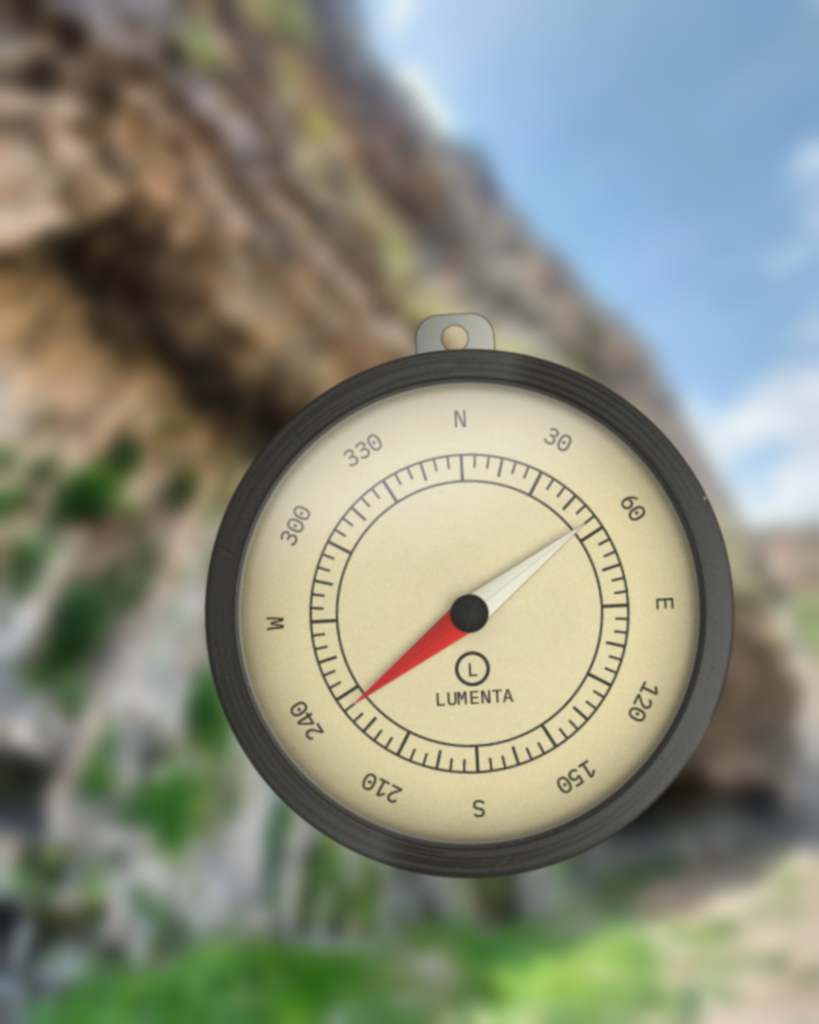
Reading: 235 °
